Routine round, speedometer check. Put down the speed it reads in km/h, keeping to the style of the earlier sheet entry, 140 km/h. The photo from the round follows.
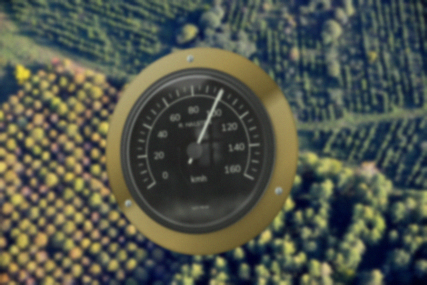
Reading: 100 km/h
